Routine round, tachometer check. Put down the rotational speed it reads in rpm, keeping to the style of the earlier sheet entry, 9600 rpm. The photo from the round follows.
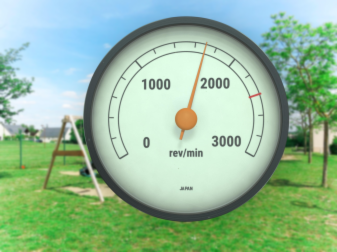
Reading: 1700 rpm
